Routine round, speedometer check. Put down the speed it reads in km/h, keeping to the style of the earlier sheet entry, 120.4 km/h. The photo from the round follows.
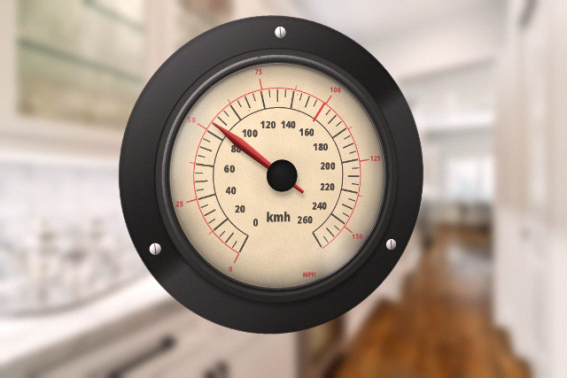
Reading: 85 km/h
